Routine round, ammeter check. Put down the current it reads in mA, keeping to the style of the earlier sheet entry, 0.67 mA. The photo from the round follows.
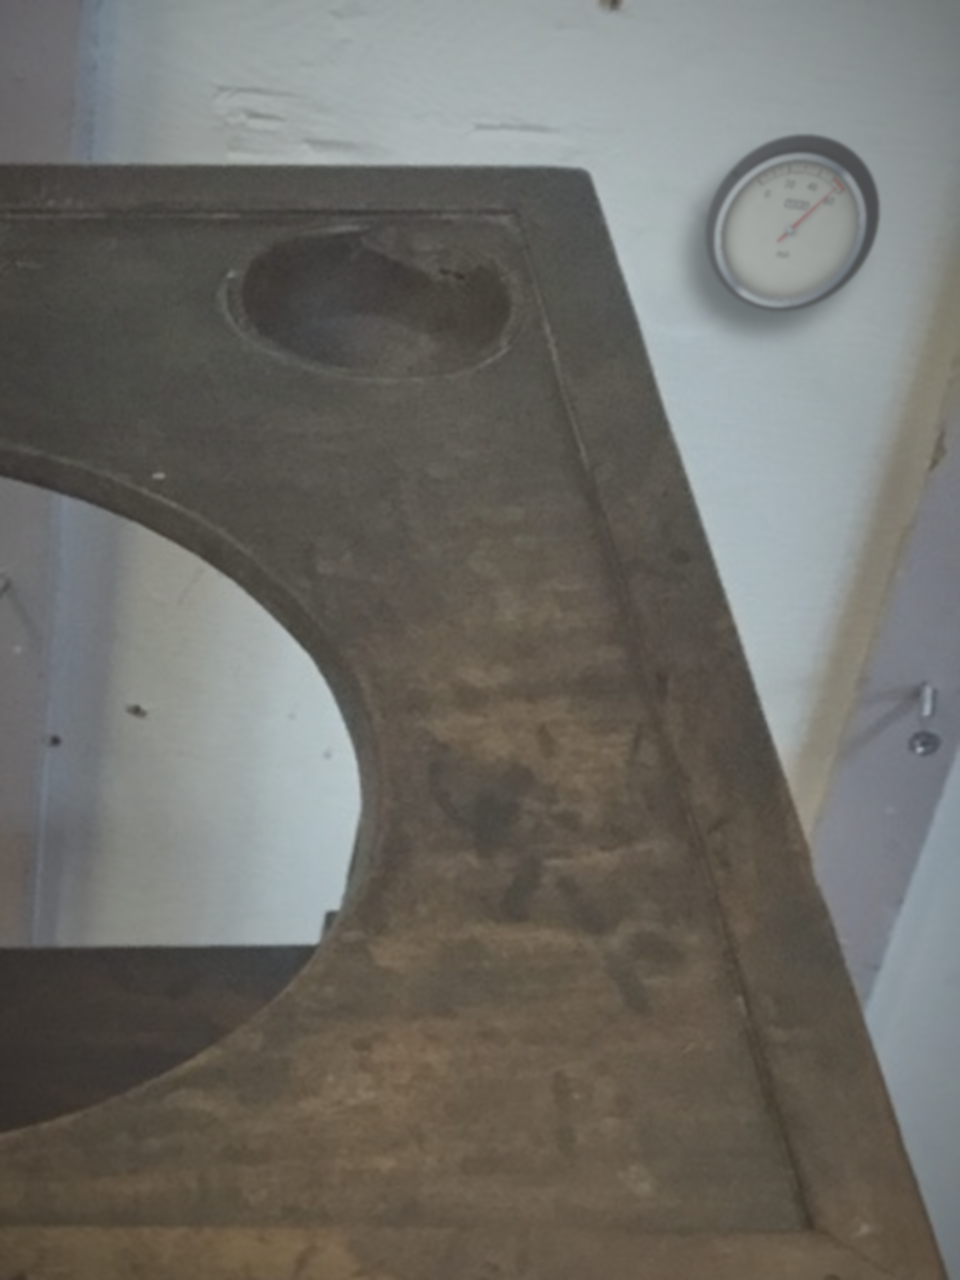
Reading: 55 mA
